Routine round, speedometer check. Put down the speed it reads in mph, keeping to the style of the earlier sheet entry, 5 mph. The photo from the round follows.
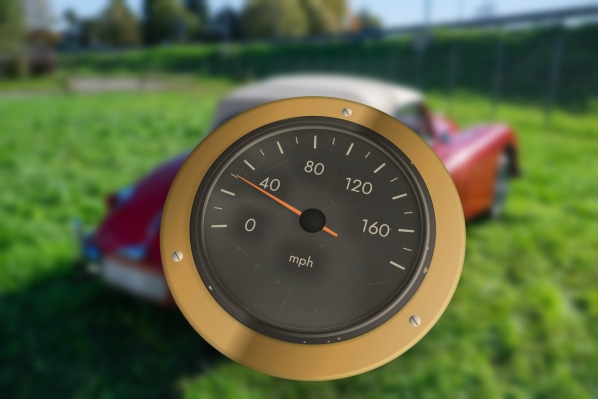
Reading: 30 mph
